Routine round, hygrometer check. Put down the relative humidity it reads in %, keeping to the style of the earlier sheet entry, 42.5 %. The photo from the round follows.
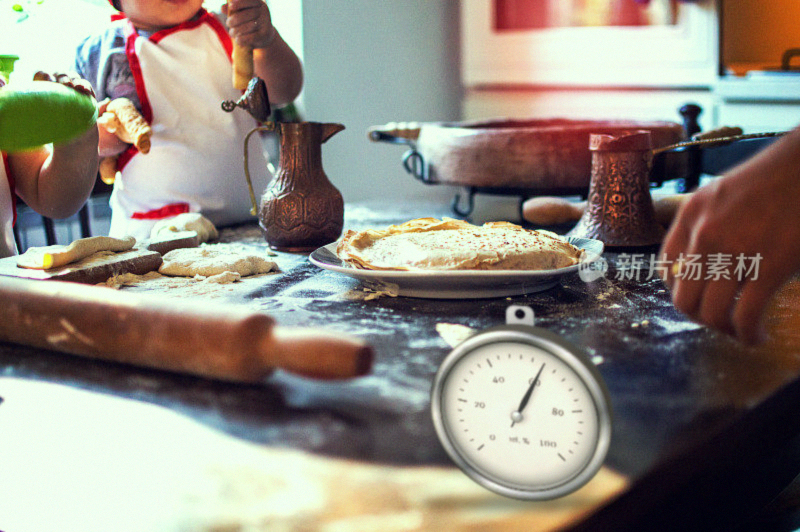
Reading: 60 %
